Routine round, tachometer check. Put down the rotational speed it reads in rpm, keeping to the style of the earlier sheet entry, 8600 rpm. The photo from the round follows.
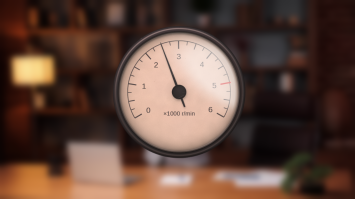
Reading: 2500 rpm
